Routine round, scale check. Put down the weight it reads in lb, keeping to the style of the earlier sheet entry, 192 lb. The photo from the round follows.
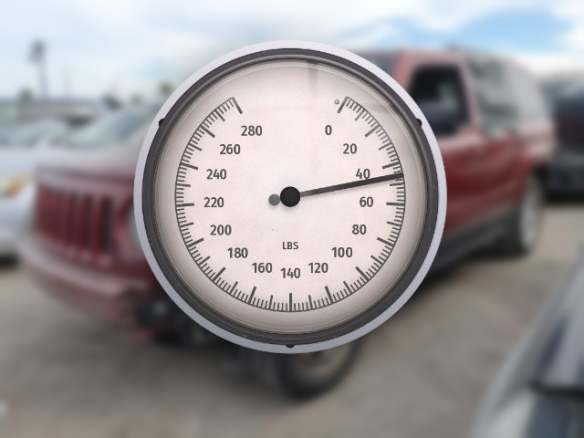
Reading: 46 lb
